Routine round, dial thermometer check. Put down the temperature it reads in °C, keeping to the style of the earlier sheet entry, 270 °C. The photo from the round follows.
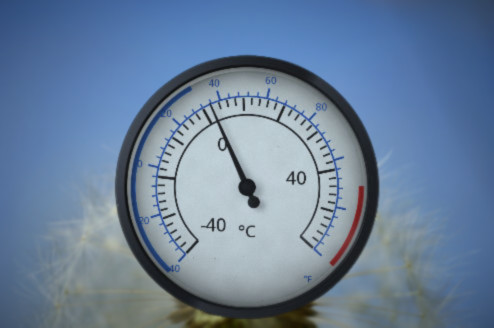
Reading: 2 °C
